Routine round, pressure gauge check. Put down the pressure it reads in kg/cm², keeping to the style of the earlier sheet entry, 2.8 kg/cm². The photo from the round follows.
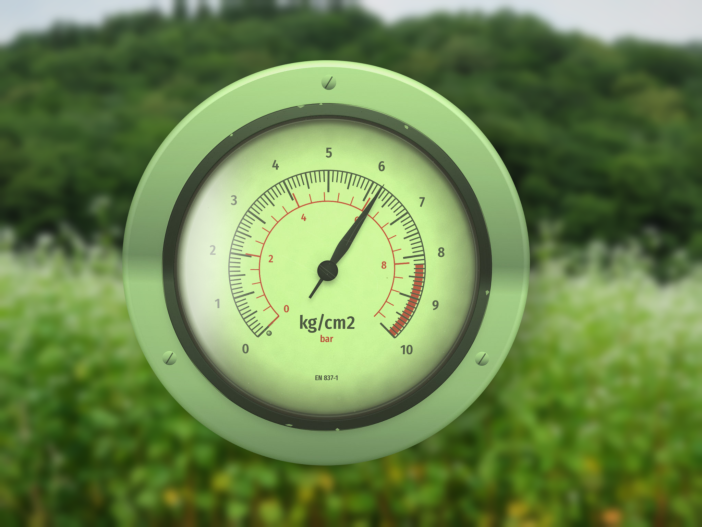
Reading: 6.2 kg/cm²
